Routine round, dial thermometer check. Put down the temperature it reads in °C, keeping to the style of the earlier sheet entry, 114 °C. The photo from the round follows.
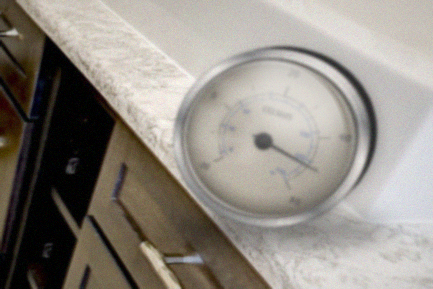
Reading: 50 °C
